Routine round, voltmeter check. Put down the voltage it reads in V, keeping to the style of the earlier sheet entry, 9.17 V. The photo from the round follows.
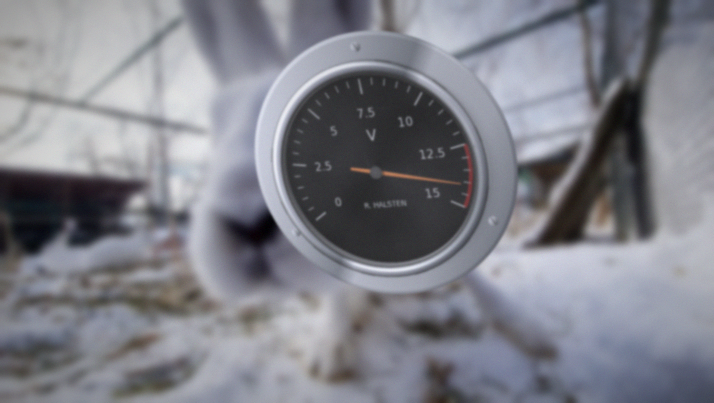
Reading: 14 V
